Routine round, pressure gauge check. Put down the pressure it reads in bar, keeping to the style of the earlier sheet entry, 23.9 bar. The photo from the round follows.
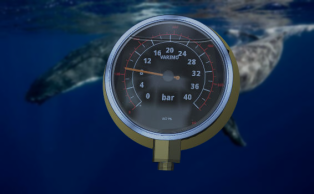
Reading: 8 bar
